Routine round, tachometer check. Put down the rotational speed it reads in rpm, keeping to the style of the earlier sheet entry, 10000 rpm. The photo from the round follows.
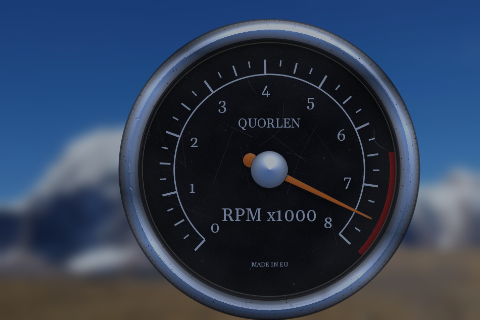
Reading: 7500 rpm
